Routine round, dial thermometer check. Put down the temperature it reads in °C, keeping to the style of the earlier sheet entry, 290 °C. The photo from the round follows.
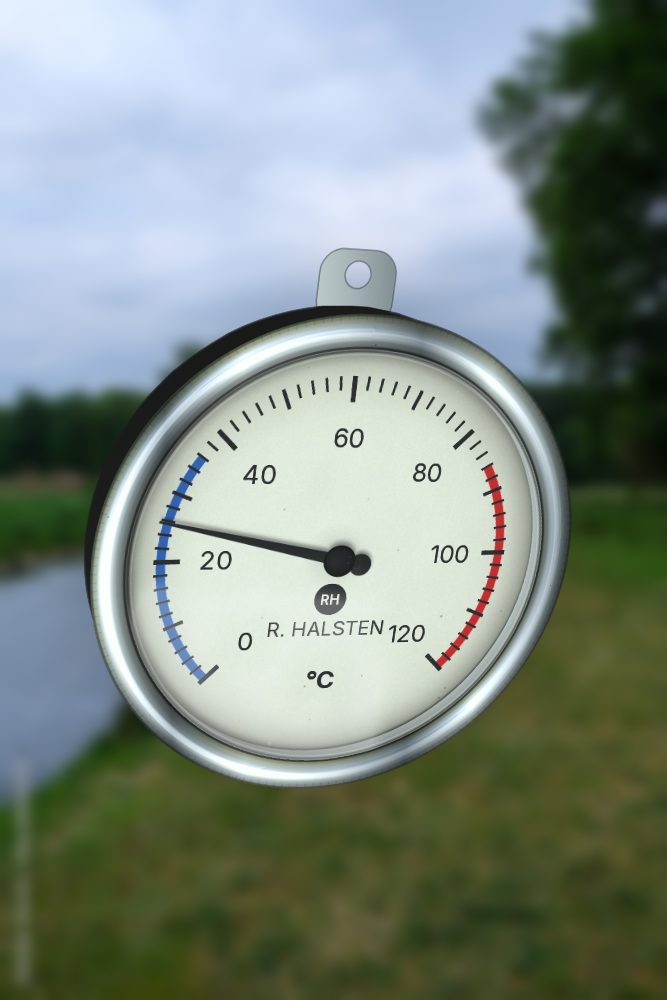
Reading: 26 °C
